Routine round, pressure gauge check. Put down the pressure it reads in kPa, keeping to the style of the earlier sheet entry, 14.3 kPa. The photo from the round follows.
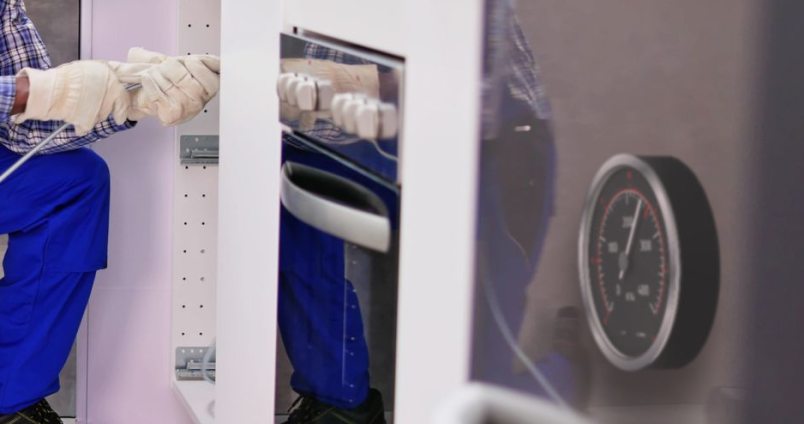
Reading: 250 kPa
